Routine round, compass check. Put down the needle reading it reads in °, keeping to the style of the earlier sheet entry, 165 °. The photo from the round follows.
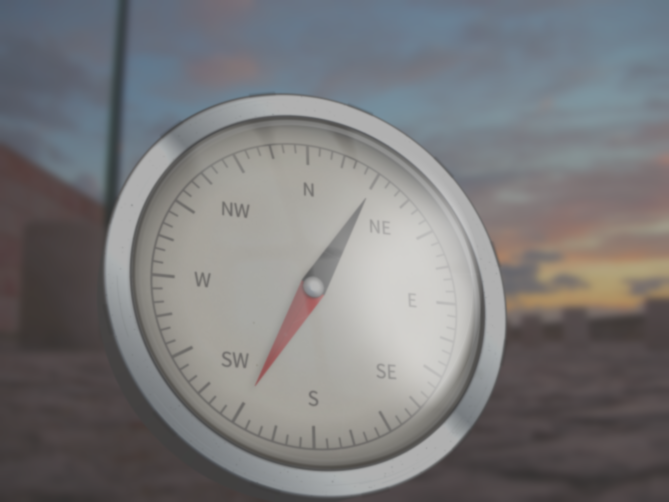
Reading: 210 °
